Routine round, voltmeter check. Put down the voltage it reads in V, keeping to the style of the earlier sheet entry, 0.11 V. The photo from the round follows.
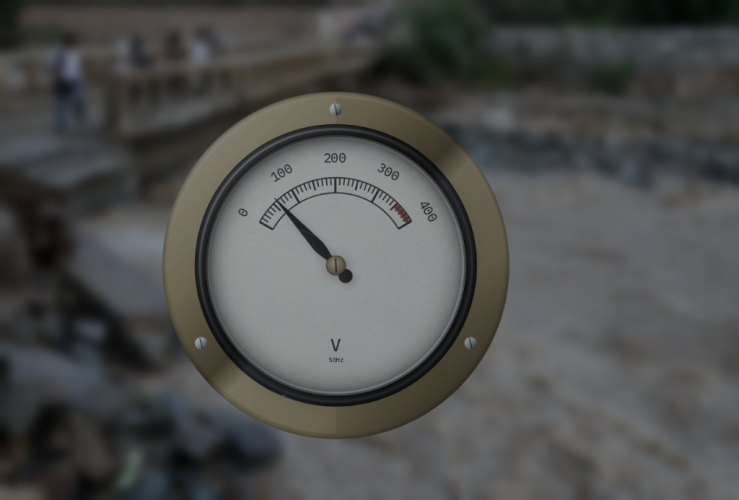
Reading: 60 V
